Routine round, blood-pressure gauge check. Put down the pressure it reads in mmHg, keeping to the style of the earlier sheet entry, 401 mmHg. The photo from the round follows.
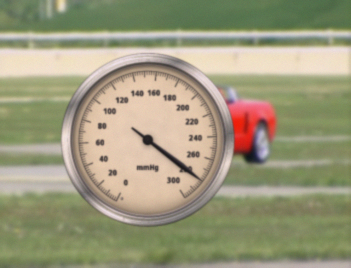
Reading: 280 mmHg
